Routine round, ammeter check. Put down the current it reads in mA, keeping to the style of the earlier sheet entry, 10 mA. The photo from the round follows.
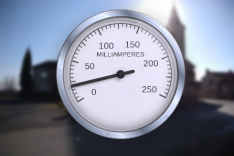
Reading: 20 mA
